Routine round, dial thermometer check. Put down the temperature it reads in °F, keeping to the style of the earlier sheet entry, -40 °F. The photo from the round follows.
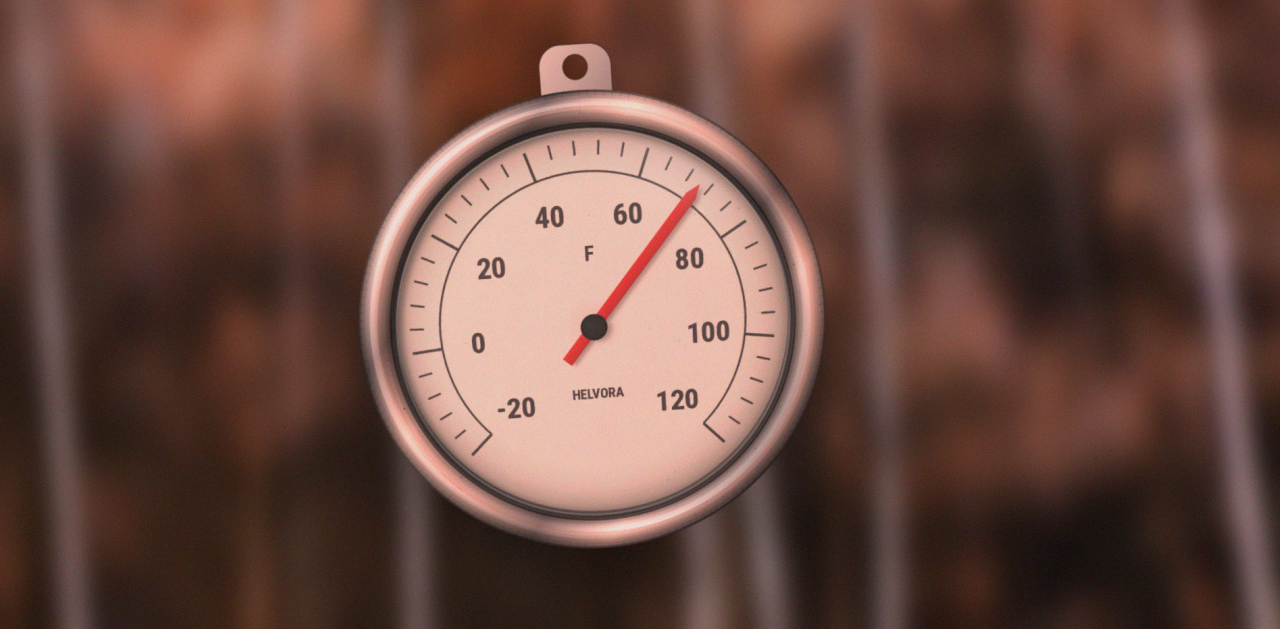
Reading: 70 °F
